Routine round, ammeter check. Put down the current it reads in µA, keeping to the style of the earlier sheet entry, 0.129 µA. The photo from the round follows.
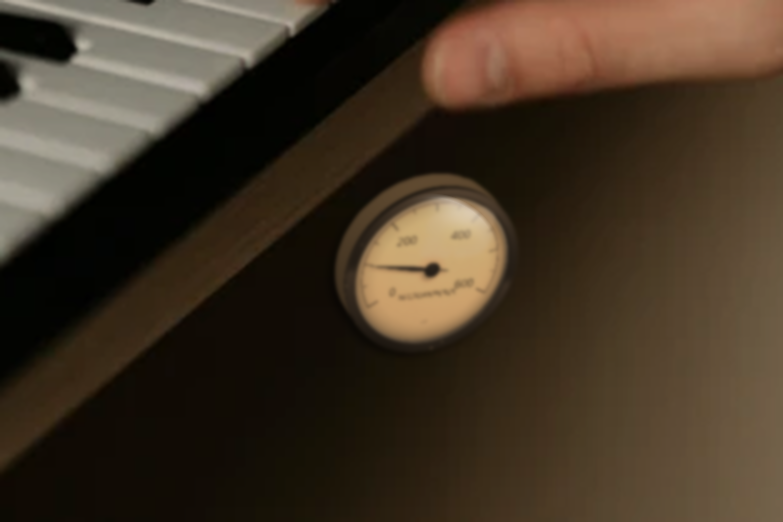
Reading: 100 µA
